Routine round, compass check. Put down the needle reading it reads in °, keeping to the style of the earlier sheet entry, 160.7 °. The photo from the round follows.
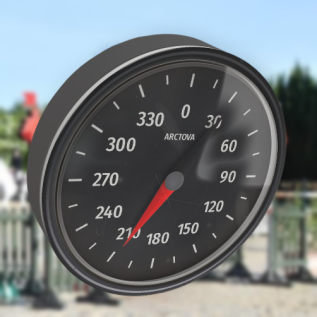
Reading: 210 °
